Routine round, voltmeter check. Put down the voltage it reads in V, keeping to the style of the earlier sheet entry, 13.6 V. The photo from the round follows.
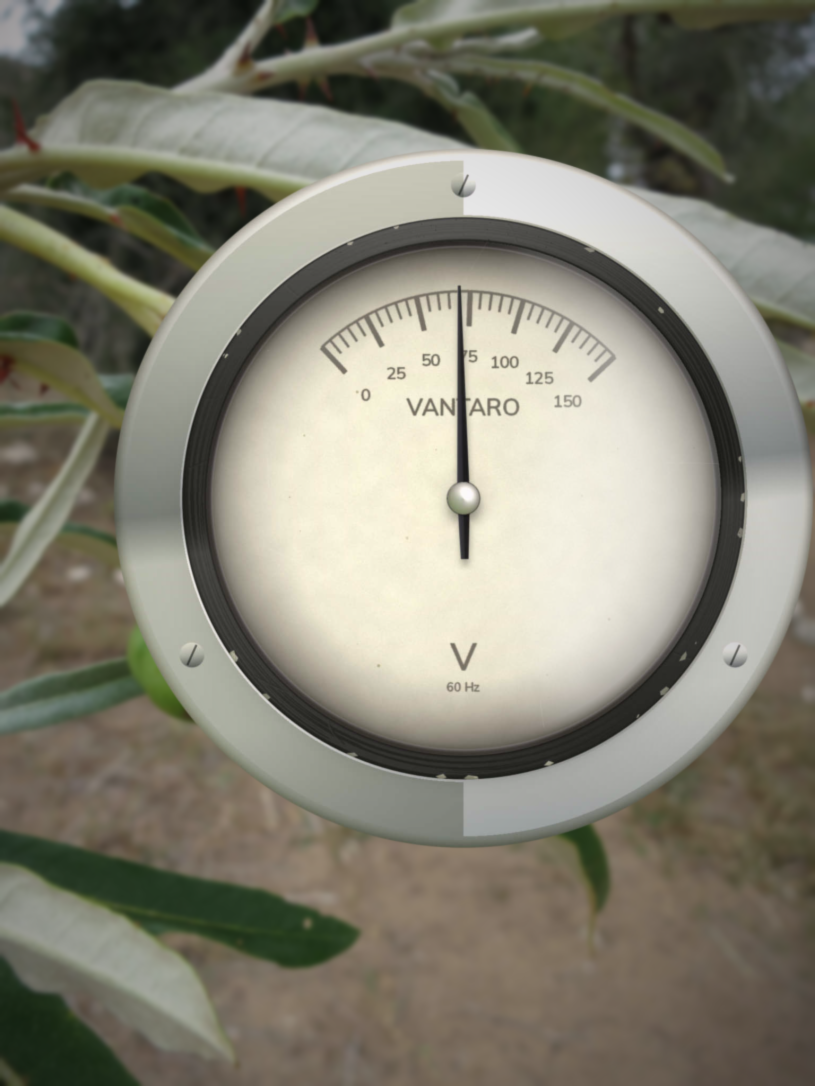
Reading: 70 V
